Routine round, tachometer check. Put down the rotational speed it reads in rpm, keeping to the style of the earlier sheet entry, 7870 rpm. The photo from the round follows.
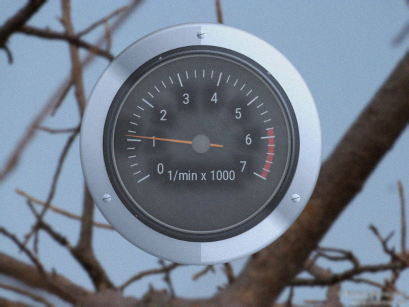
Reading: 1100 rpm
